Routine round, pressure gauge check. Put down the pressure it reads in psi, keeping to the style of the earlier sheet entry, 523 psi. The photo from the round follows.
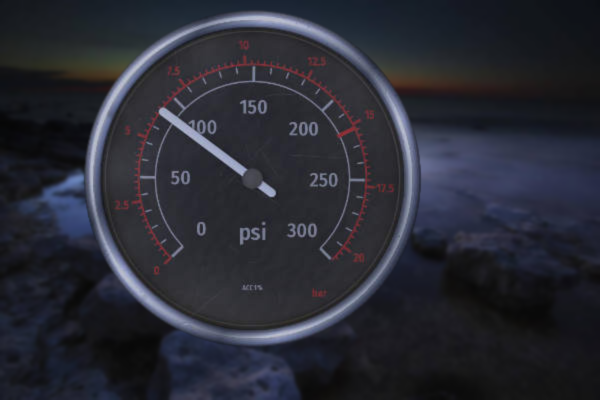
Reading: 90 psi
